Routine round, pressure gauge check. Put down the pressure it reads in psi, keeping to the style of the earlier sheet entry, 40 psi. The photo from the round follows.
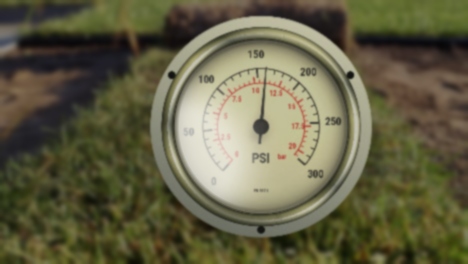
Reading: 160 psi
